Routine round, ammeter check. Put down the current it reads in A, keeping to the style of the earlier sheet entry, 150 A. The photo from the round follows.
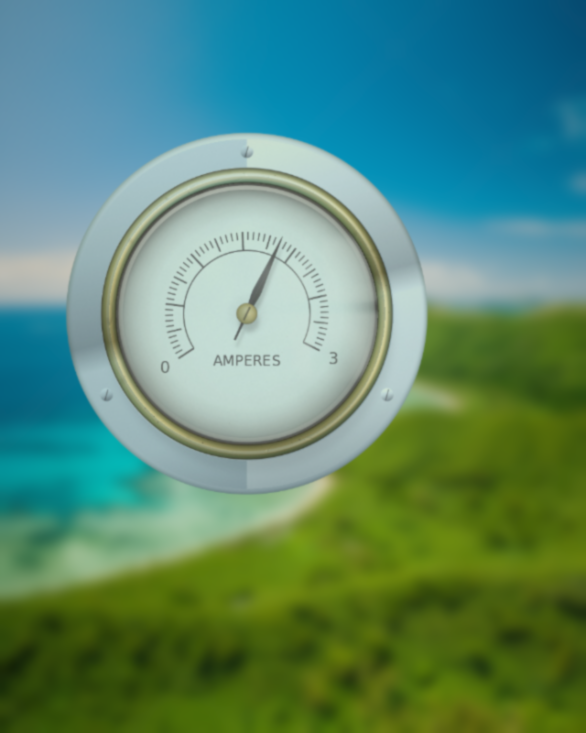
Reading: 1.85 A
